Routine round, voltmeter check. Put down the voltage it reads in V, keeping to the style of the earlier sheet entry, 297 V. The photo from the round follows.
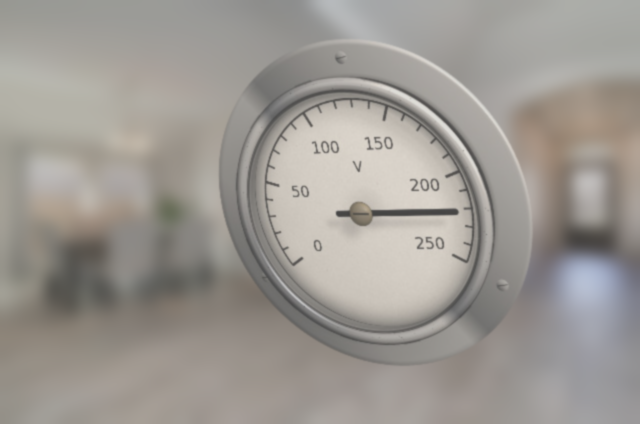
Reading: 220 V
